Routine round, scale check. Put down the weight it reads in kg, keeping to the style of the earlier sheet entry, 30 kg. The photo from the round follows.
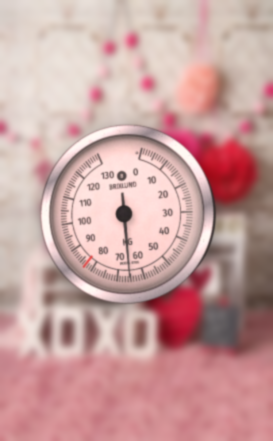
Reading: 65 kg
